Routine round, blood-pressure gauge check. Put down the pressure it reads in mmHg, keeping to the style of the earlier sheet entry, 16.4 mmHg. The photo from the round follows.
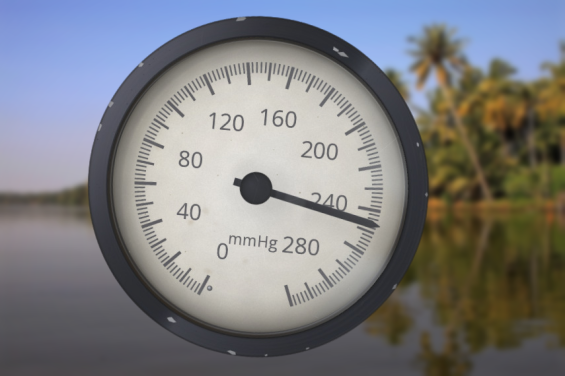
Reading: 246 mmHg
